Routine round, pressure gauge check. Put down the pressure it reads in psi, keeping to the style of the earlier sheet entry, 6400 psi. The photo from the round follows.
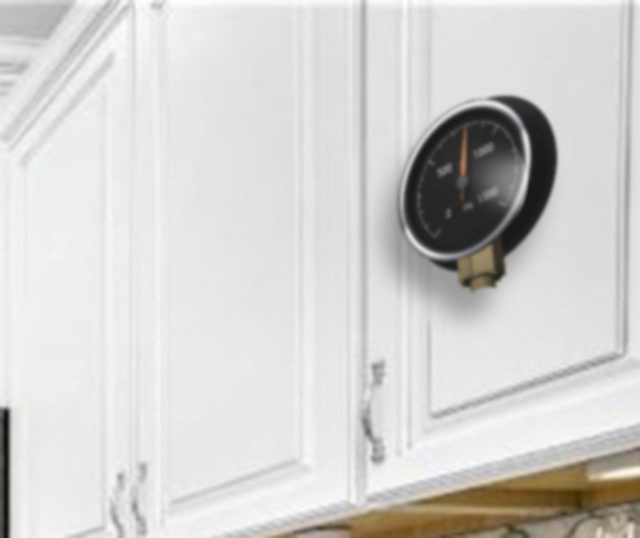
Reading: 800 psi
